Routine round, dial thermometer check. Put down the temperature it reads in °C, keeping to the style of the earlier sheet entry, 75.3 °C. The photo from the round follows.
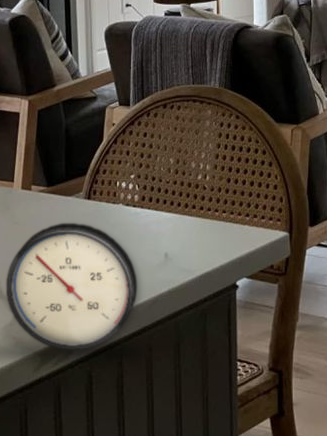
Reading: -15 °C
